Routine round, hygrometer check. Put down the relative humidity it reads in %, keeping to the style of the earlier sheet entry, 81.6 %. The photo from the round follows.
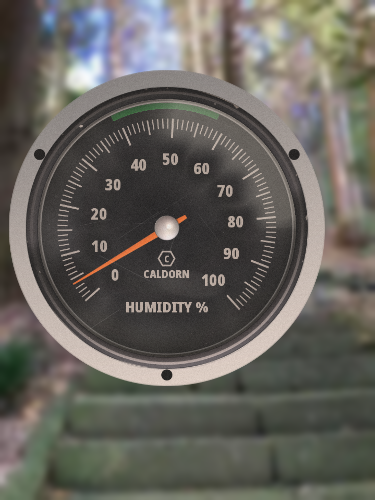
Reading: 4 %
